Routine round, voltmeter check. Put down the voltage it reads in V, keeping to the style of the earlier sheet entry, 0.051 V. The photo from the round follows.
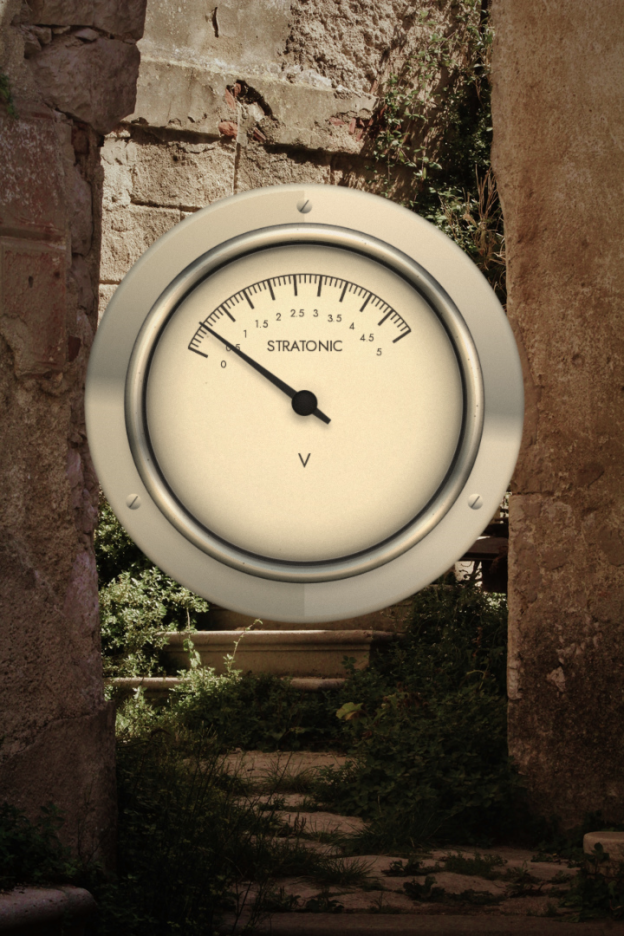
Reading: 0.5 V
